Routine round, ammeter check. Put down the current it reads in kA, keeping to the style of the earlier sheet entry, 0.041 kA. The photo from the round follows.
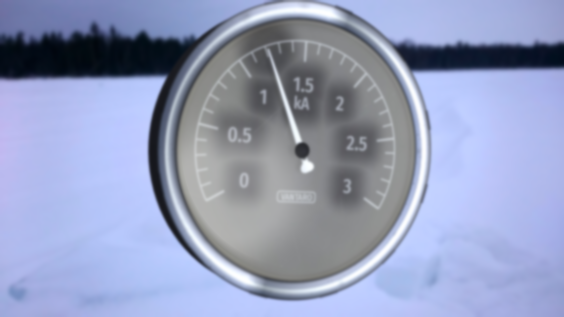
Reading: 1.2 kA
